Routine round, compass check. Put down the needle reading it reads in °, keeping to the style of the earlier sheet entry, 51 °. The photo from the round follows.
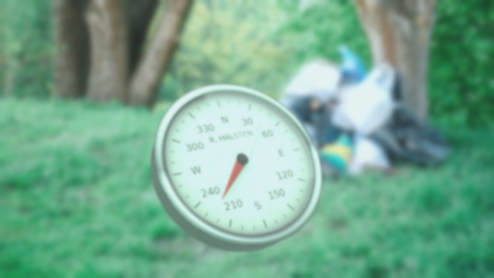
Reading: 225 °
